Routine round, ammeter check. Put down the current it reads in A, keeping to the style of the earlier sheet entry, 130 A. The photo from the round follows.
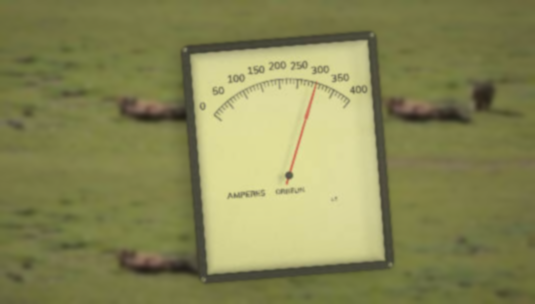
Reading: 300 A
